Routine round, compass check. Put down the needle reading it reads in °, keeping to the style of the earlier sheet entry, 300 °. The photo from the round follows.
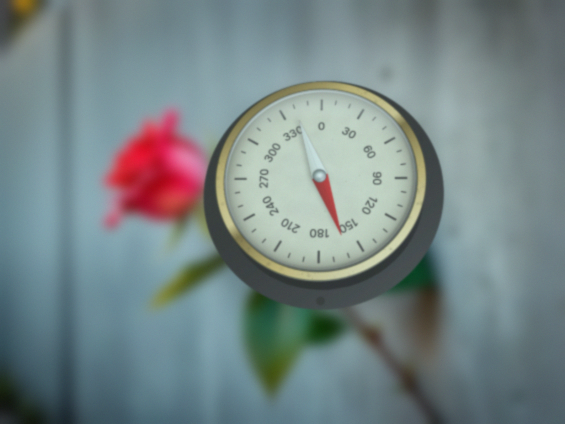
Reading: 160 °
